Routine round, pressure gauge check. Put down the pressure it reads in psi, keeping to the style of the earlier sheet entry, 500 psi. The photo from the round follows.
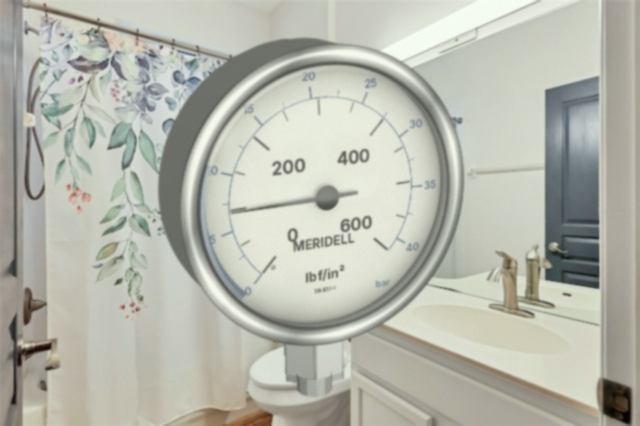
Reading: 100 psi
